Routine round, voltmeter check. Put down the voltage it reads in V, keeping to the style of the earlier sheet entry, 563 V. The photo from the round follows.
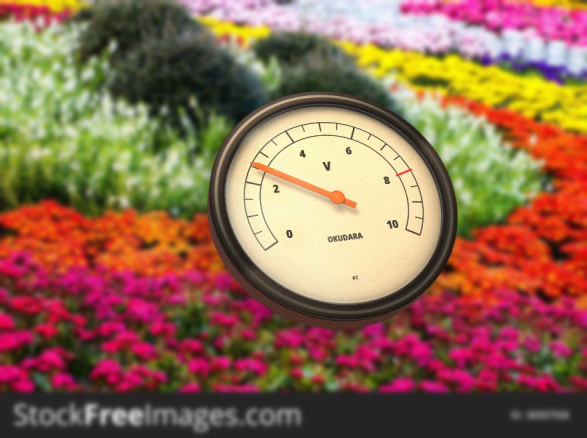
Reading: 2.5 V
